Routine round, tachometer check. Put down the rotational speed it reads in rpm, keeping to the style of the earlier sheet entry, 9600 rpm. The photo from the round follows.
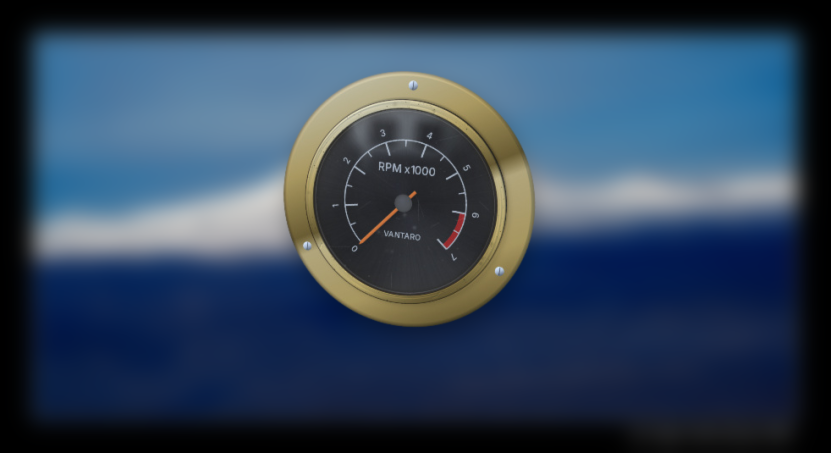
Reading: 0 rpm
